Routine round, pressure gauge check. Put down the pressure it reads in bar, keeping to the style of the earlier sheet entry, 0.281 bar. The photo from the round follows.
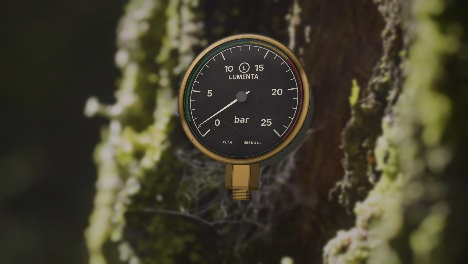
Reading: 1 bar
